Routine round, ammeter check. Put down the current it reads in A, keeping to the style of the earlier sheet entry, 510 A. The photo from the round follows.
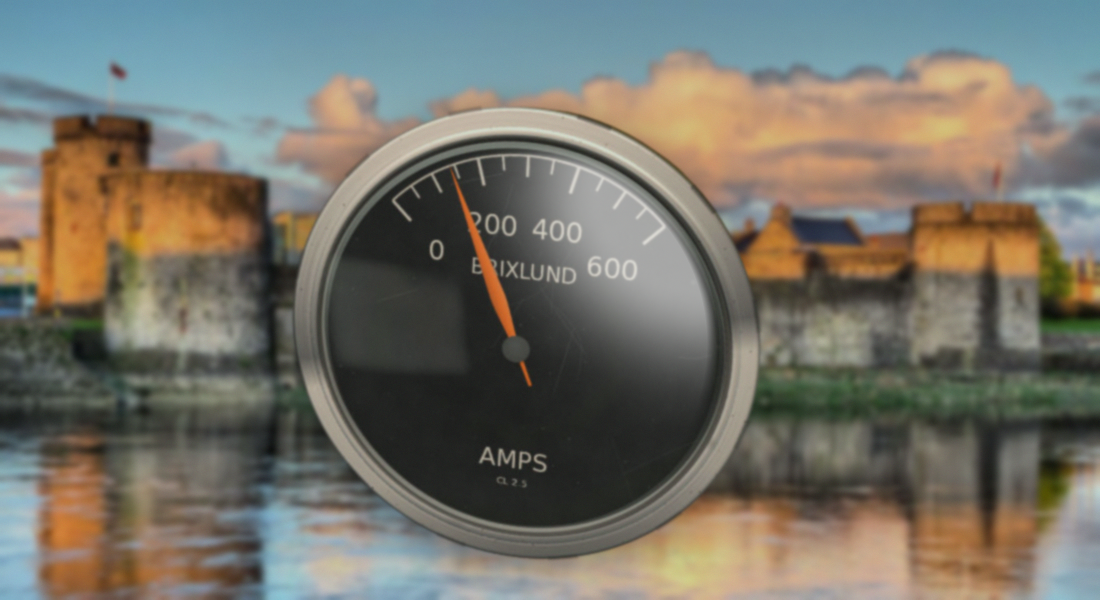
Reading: 150 A
